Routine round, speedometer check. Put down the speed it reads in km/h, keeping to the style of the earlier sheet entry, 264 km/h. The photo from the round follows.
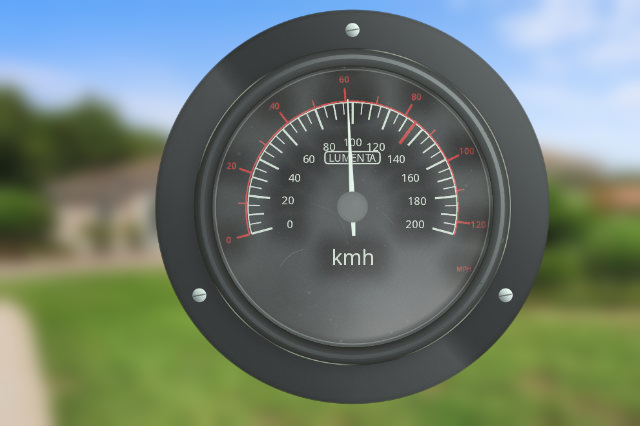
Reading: 97.5 km/h
